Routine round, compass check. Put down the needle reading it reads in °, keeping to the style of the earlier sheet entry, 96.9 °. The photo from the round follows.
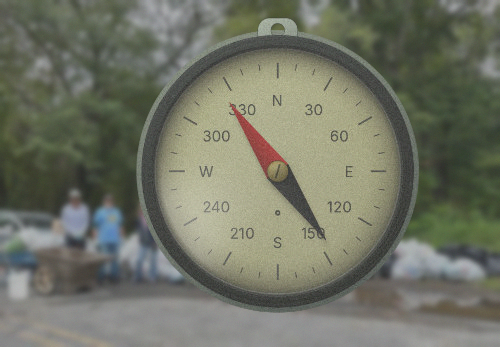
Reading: 325 °
